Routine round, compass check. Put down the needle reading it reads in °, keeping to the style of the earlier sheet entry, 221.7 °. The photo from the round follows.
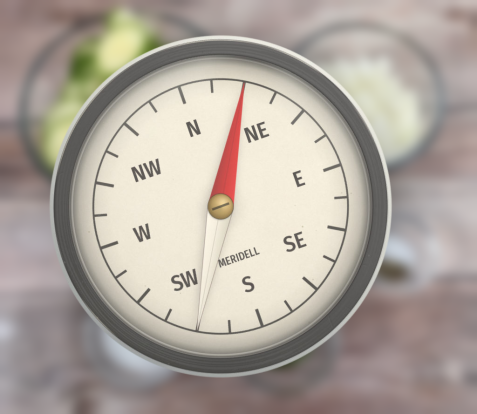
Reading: 30 °
